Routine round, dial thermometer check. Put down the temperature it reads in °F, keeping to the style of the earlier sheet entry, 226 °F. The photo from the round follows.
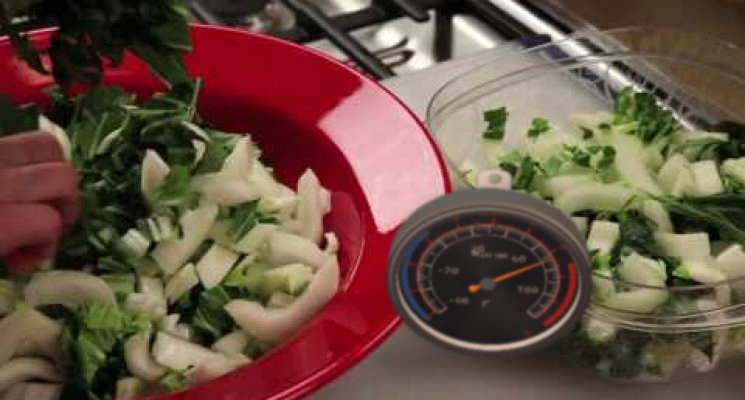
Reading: 70 °F
